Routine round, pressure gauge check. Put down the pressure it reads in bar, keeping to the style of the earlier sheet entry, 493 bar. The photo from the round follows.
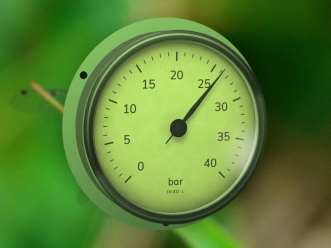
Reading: 26 bar
